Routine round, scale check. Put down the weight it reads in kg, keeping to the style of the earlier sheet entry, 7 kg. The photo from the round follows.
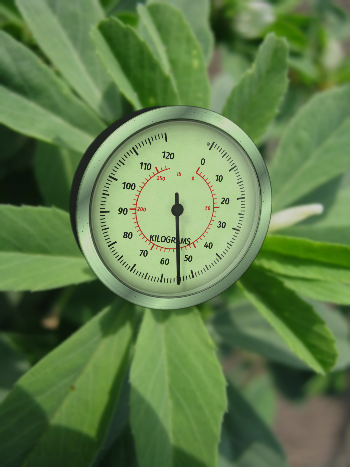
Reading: 55 kg
